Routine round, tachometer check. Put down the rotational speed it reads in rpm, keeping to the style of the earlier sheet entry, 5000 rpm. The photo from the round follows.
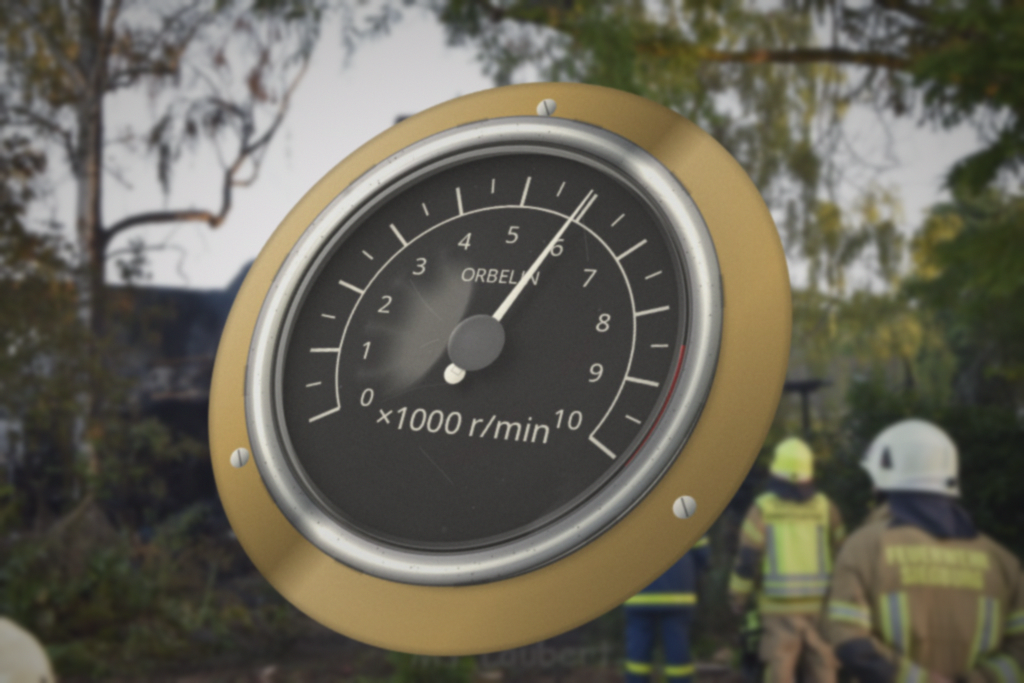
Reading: 6000 rpm
